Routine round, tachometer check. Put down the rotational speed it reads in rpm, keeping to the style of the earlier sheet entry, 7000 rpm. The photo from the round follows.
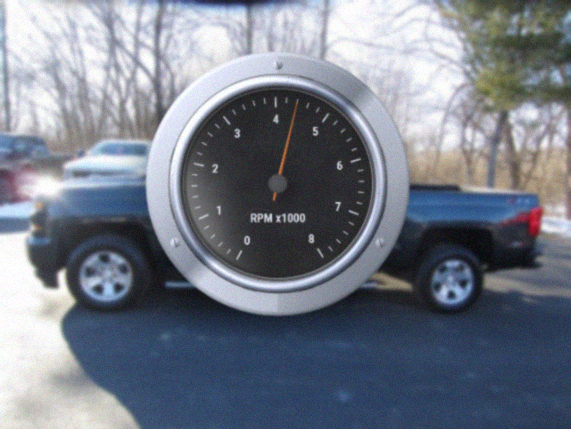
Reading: 4400 rpm
